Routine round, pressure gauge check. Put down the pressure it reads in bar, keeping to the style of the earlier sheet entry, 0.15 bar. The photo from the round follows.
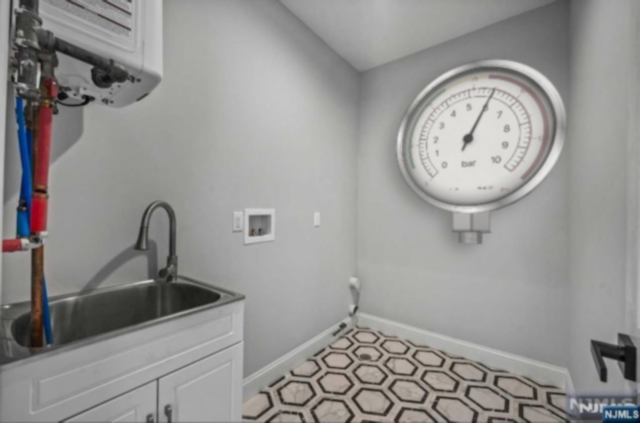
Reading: 6 bar
